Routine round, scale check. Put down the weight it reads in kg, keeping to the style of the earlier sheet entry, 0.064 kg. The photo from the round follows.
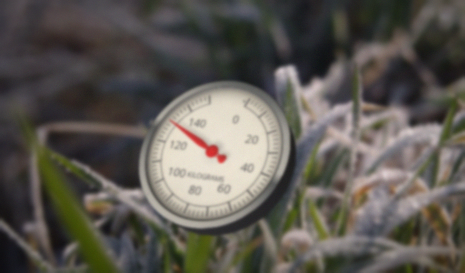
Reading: 130 kg
